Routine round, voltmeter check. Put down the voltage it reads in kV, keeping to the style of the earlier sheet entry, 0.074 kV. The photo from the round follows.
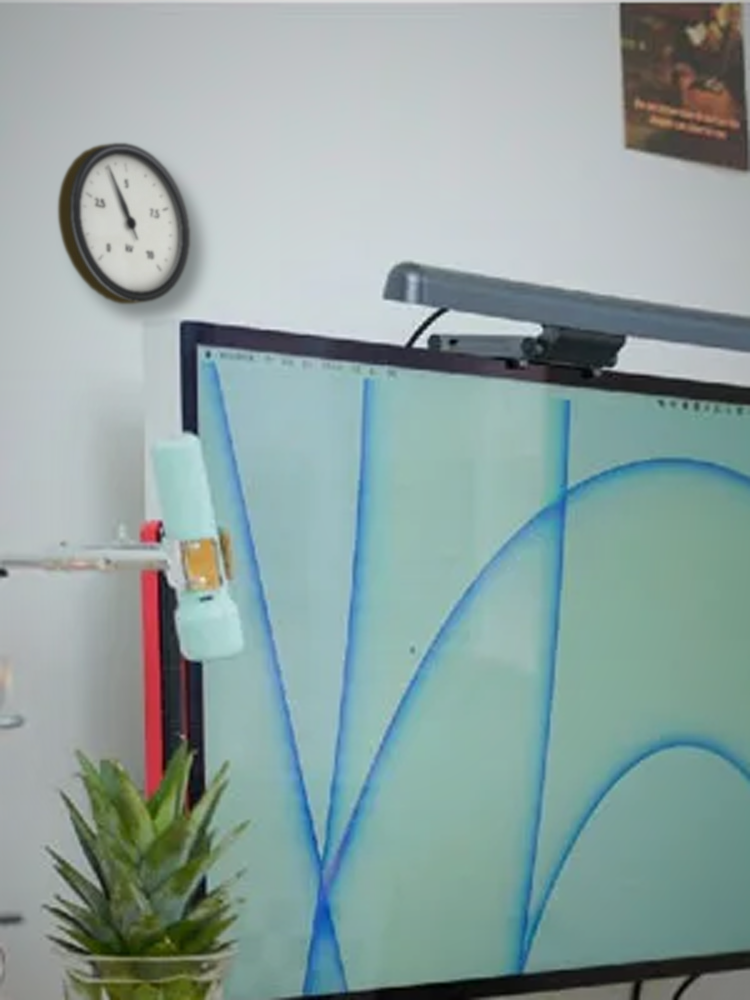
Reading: 4 kV
